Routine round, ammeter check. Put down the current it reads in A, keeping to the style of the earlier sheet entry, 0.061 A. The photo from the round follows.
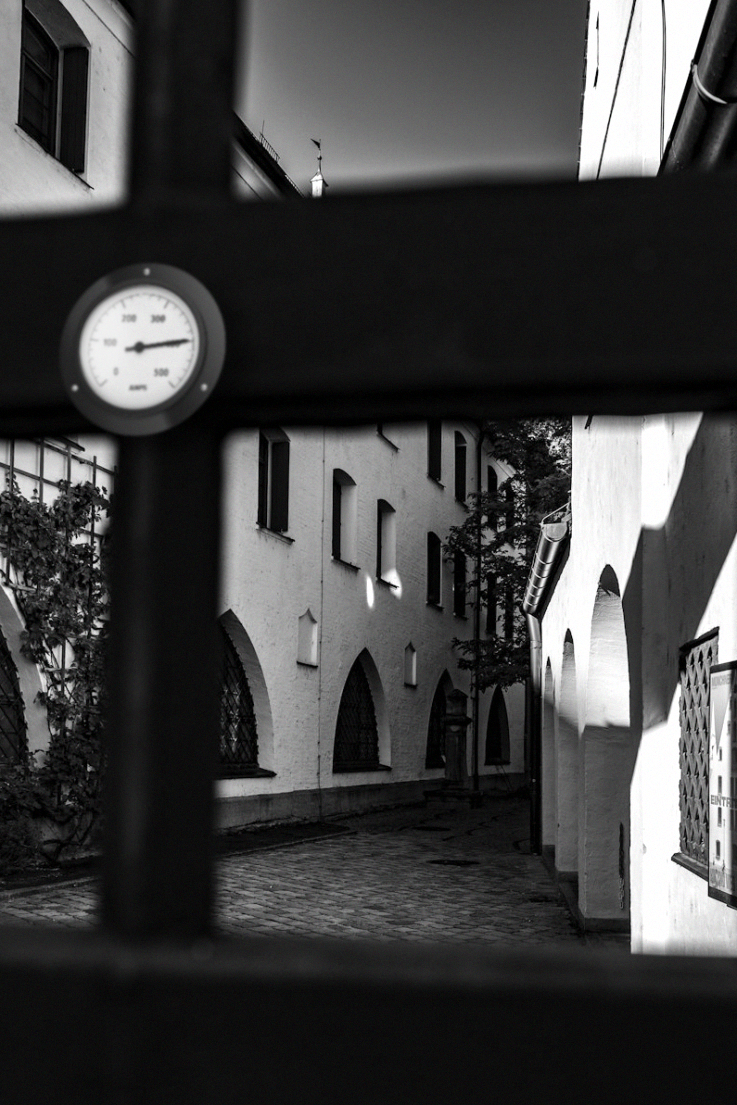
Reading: 400 A
